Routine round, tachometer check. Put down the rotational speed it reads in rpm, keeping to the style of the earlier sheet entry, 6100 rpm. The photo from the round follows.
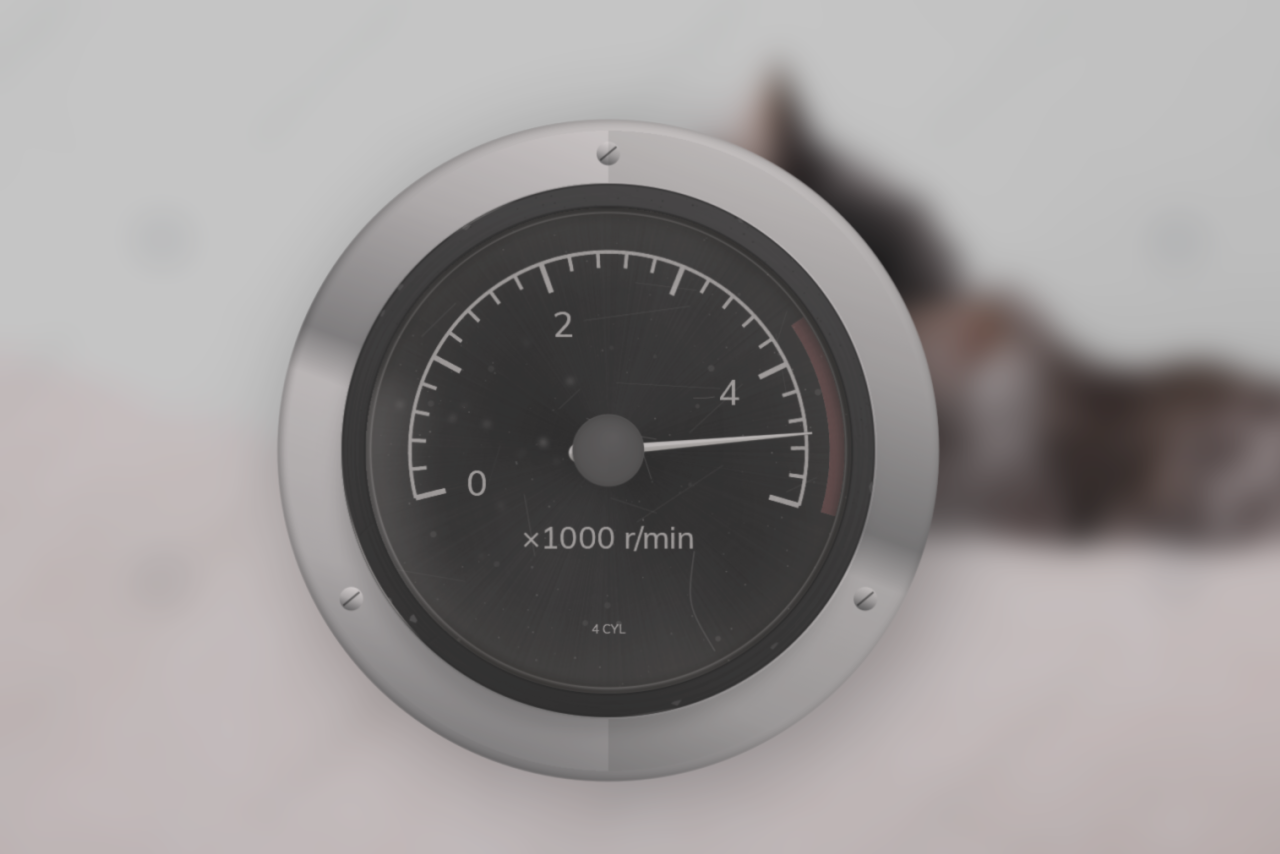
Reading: 4500 rpm
